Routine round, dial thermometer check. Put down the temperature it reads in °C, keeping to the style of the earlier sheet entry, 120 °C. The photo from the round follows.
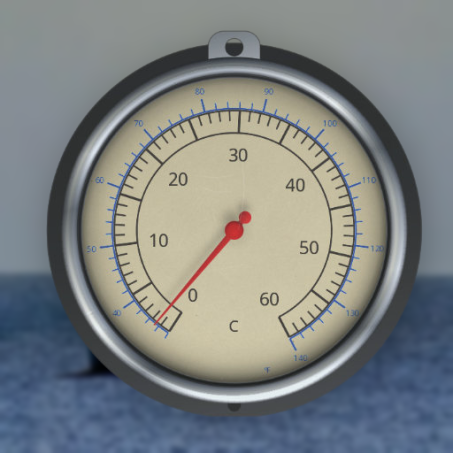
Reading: 1.5 °C
